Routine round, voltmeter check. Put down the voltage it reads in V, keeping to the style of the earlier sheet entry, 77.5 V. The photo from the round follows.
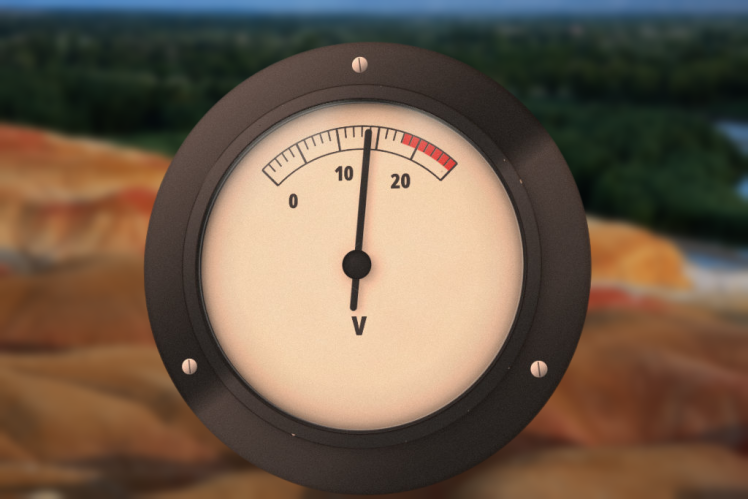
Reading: 14 V
